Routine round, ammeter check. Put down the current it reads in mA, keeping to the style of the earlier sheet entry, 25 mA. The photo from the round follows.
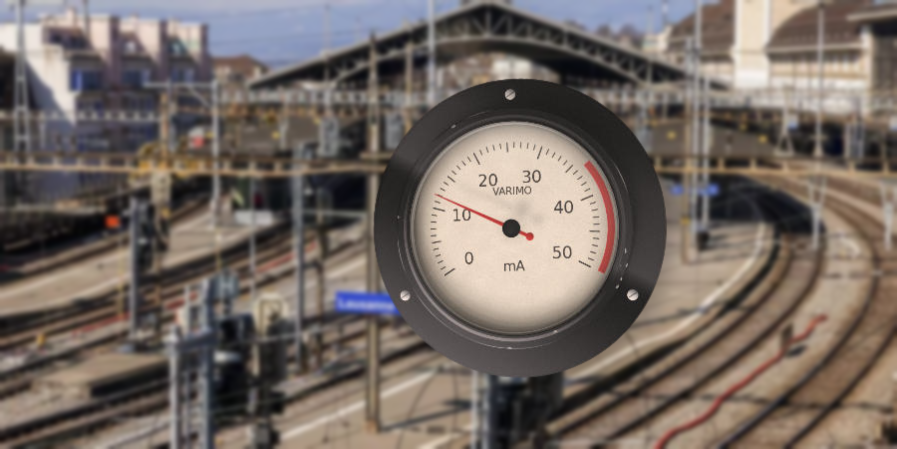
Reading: 12 mA
